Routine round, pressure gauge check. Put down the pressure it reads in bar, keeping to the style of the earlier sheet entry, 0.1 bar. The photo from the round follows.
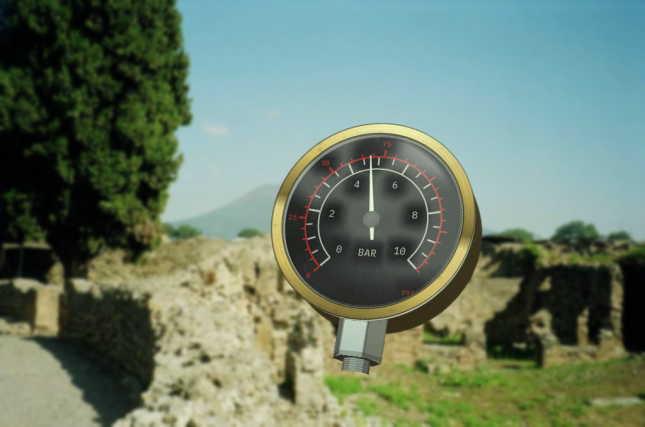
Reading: 4.75 bar
